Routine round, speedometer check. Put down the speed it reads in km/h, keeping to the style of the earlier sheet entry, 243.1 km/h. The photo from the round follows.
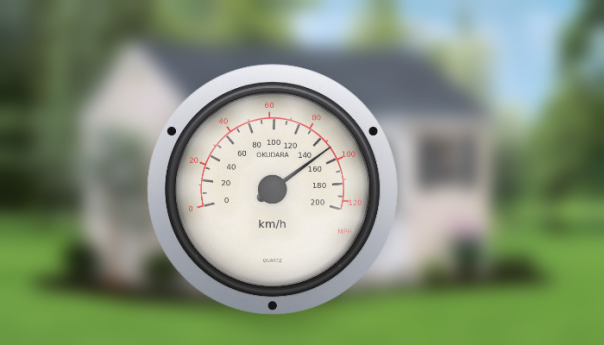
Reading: 150 km/h
